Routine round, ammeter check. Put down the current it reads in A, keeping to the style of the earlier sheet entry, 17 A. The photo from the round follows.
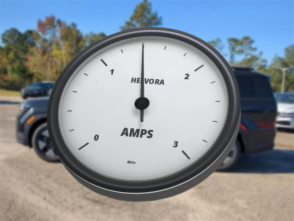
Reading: 1.4 A
